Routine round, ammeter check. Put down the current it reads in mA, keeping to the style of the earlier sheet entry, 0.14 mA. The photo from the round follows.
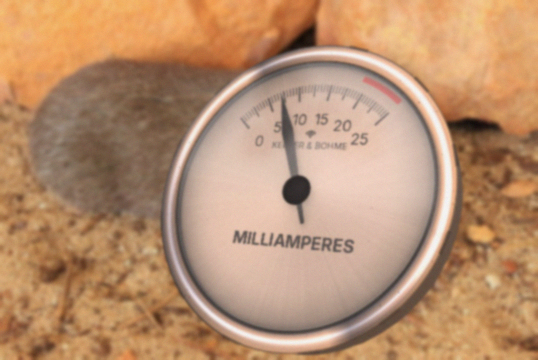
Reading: 7.5 mA
